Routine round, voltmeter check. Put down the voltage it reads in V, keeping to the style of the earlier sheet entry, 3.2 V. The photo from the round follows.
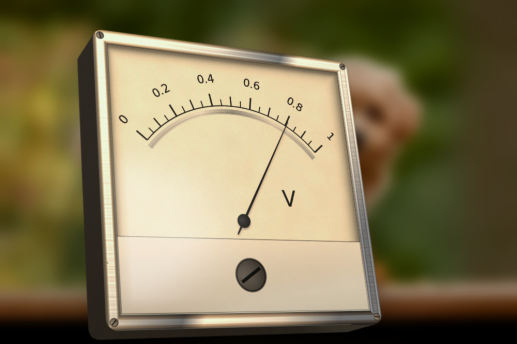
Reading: 0.8 V
